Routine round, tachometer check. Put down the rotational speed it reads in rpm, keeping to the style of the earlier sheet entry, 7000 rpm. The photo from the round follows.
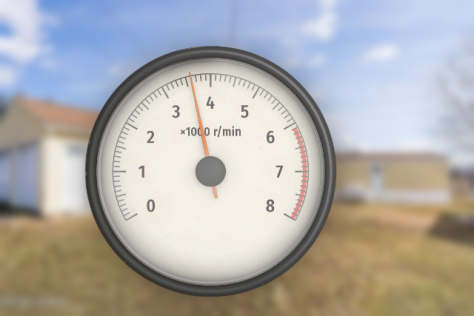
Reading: 3600 rpm
